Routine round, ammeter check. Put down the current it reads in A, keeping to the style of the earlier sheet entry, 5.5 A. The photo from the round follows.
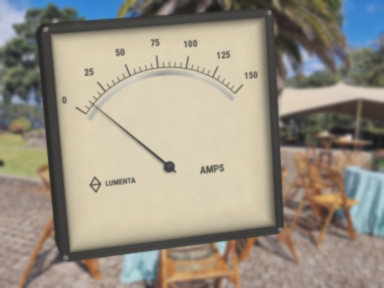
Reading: 10 A
